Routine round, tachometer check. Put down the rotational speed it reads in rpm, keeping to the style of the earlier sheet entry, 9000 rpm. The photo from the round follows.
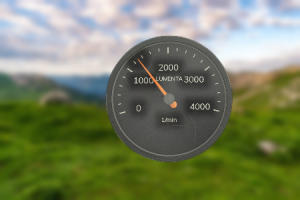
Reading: 1300 rpm
